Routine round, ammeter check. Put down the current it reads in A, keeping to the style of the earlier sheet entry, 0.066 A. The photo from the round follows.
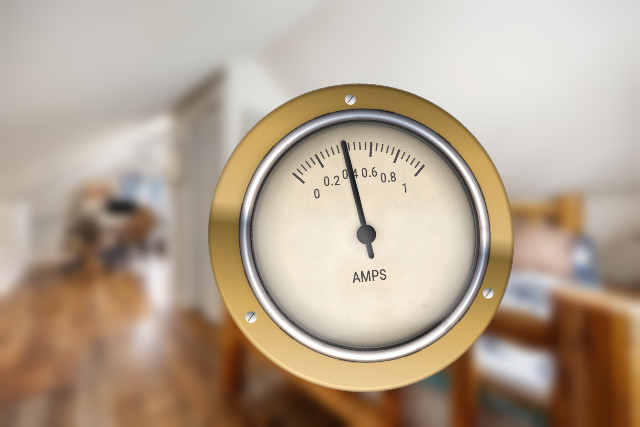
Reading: 0.4 A
